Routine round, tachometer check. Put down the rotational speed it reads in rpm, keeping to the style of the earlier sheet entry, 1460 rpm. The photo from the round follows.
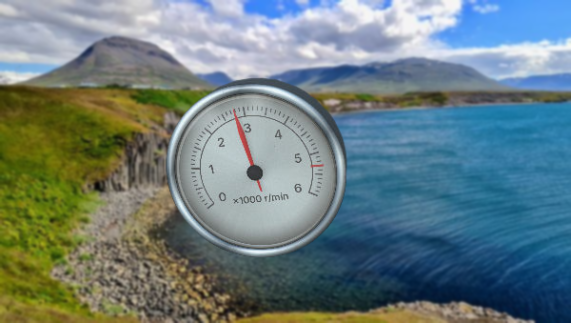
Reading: 2800 rpm
